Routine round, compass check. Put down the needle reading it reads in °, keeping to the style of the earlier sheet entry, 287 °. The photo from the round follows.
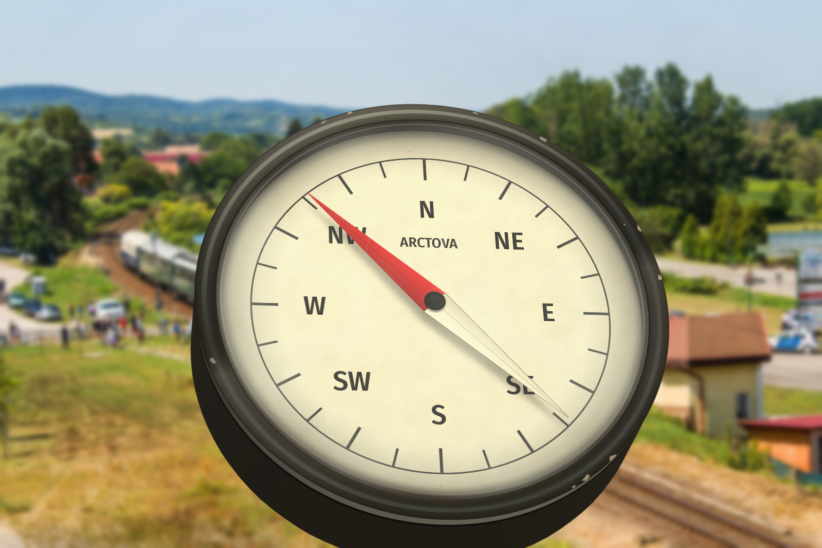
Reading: 315 °
